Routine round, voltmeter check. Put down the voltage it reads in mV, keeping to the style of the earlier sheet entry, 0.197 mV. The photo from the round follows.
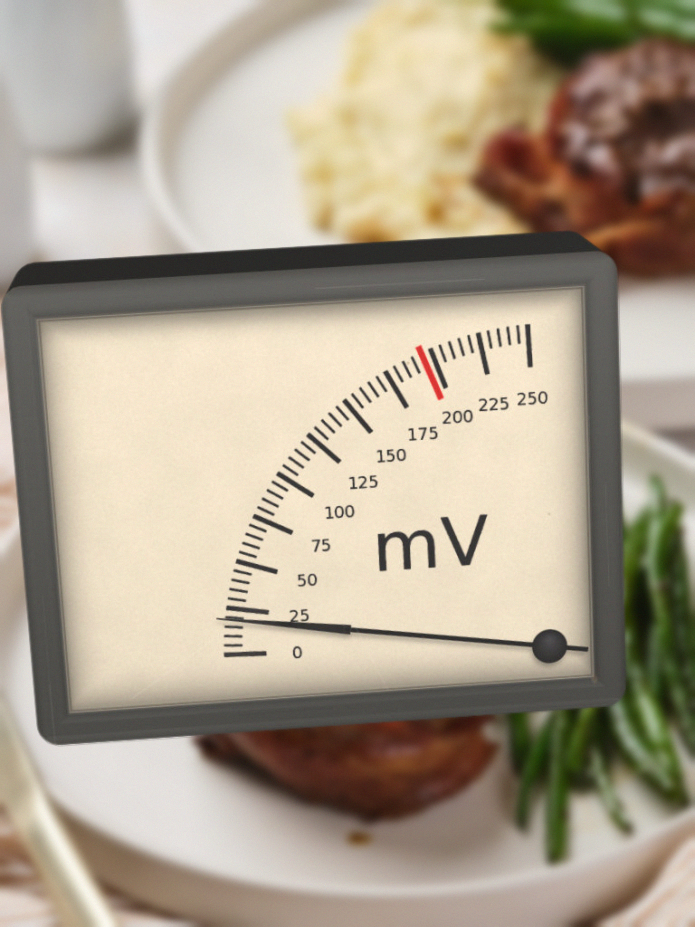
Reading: 20 mV
